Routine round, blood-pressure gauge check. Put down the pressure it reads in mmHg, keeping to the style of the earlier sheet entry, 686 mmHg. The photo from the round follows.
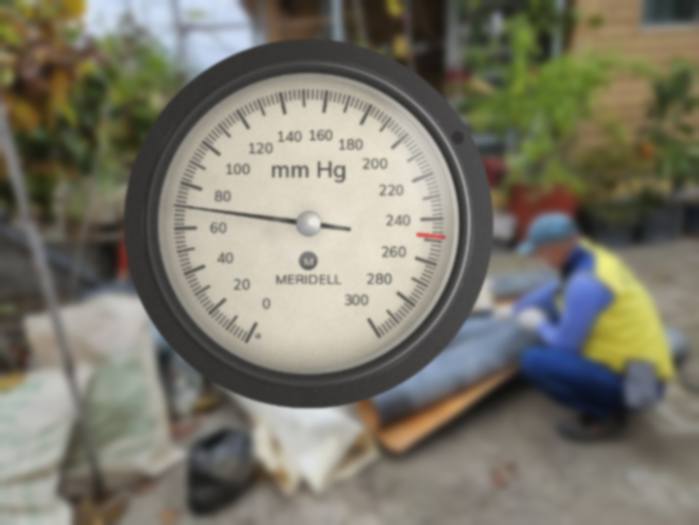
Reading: 70 mmHg
